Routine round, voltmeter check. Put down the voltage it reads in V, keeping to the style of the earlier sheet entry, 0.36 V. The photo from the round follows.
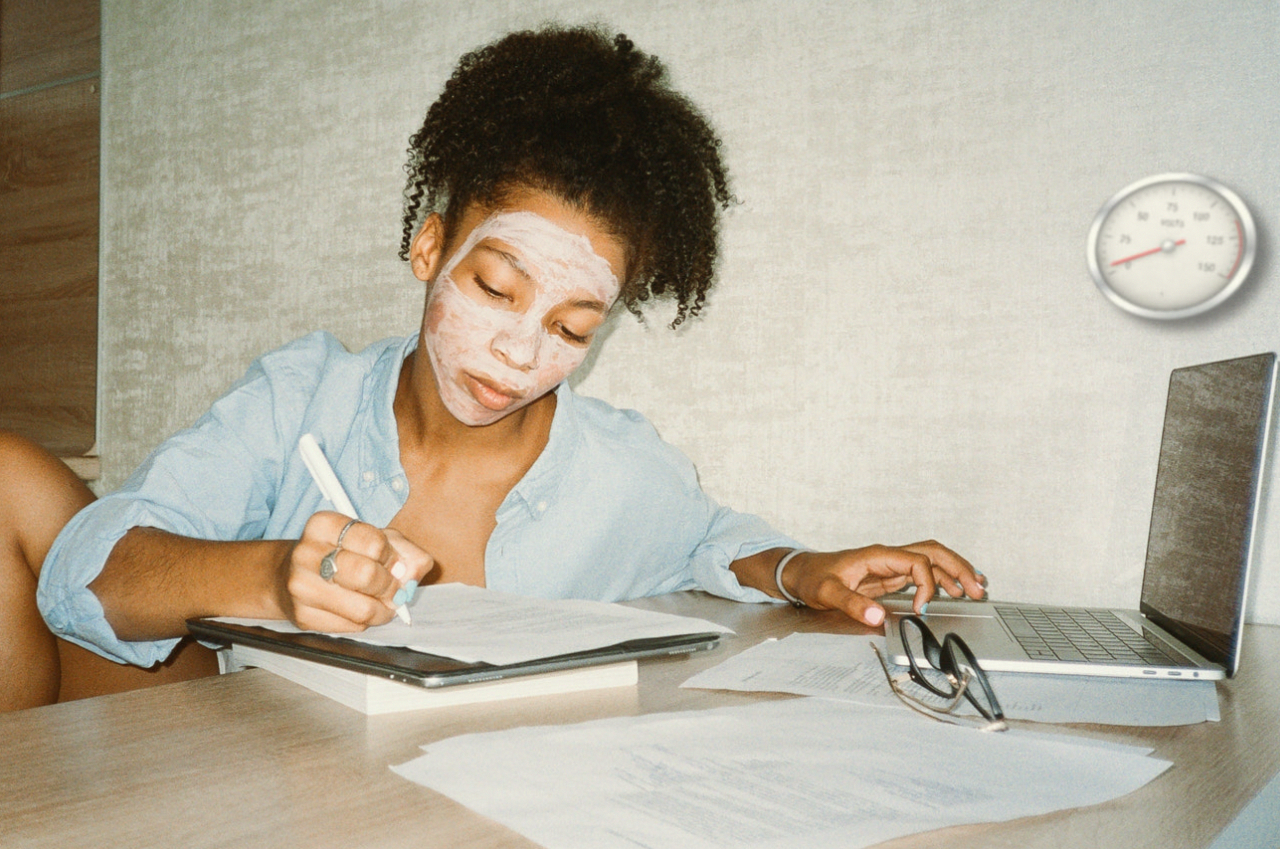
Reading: 5 V
